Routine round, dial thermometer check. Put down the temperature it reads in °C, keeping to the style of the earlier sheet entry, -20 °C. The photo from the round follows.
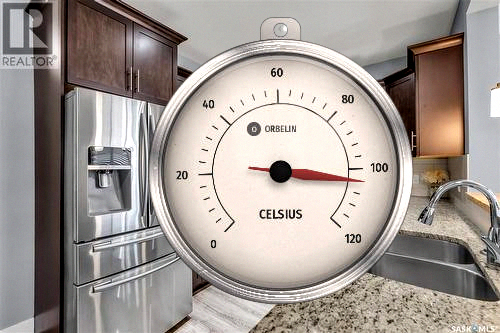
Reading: 104 °C
